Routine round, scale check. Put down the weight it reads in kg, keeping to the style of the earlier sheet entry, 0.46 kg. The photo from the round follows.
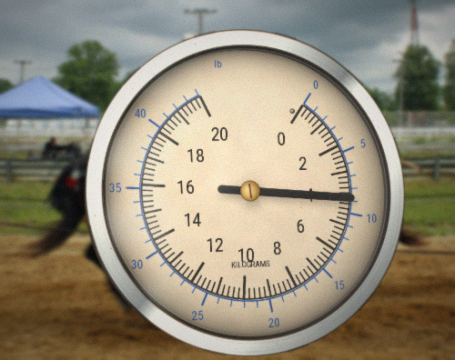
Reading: 4 kg
